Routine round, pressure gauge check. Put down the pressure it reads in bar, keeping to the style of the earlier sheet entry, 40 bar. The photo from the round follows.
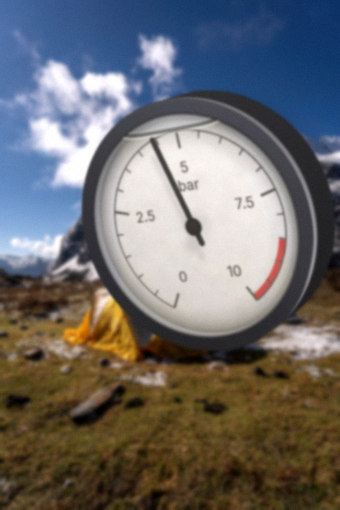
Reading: 4.5 bar
